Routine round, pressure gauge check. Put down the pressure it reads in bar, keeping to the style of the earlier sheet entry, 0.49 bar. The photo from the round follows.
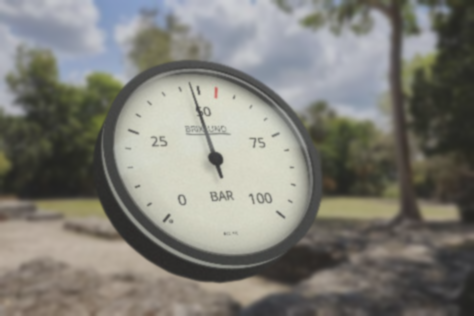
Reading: 47.5 bar
